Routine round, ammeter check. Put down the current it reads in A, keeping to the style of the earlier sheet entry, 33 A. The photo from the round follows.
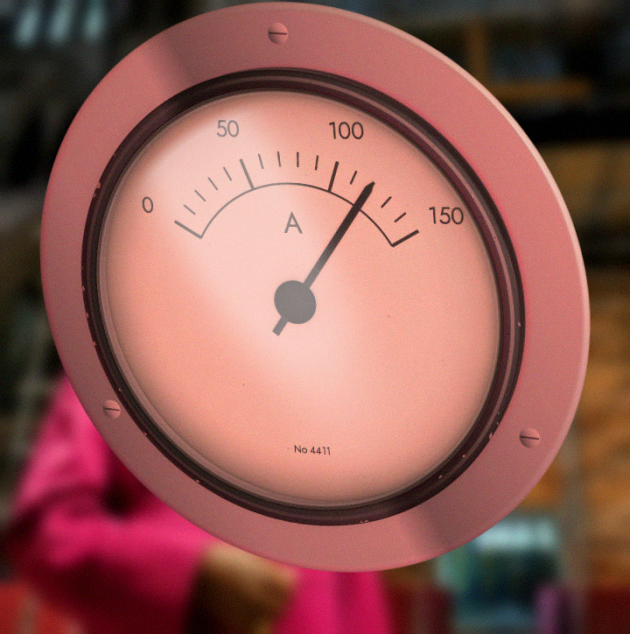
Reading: 120 A
